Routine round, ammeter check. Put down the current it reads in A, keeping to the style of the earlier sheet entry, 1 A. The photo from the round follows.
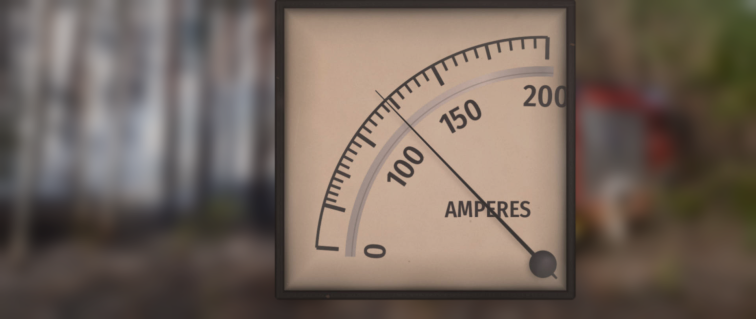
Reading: 122.5 A
